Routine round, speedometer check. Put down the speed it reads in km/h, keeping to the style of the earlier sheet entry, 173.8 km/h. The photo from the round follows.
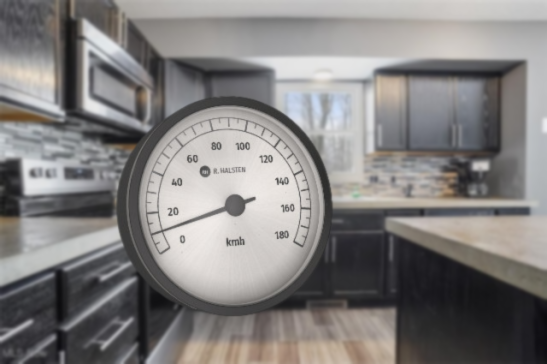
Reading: 10 km/h
